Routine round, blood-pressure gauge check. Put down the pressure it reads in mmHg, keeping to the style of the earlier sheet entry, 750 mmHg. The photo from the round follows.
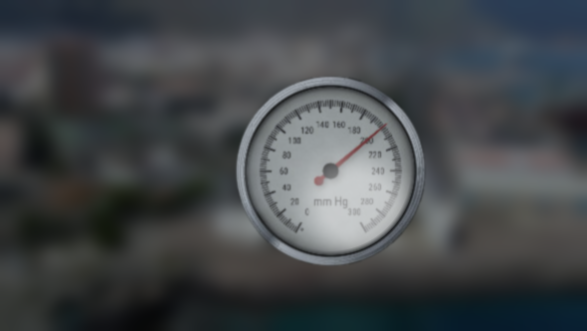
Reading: 200 mmHg
